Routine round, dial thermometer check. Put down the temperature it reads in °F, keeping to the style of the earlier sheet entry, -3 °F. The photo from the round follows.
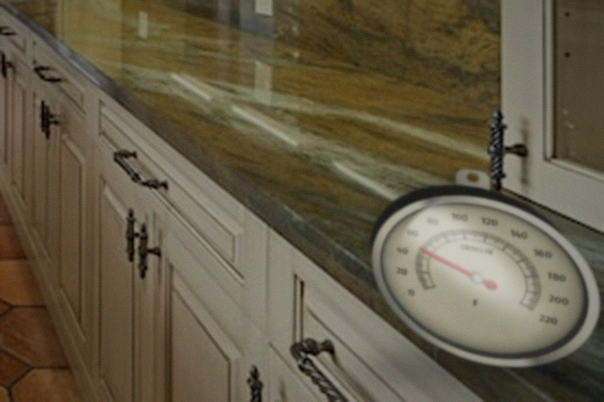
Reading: 50 °F
